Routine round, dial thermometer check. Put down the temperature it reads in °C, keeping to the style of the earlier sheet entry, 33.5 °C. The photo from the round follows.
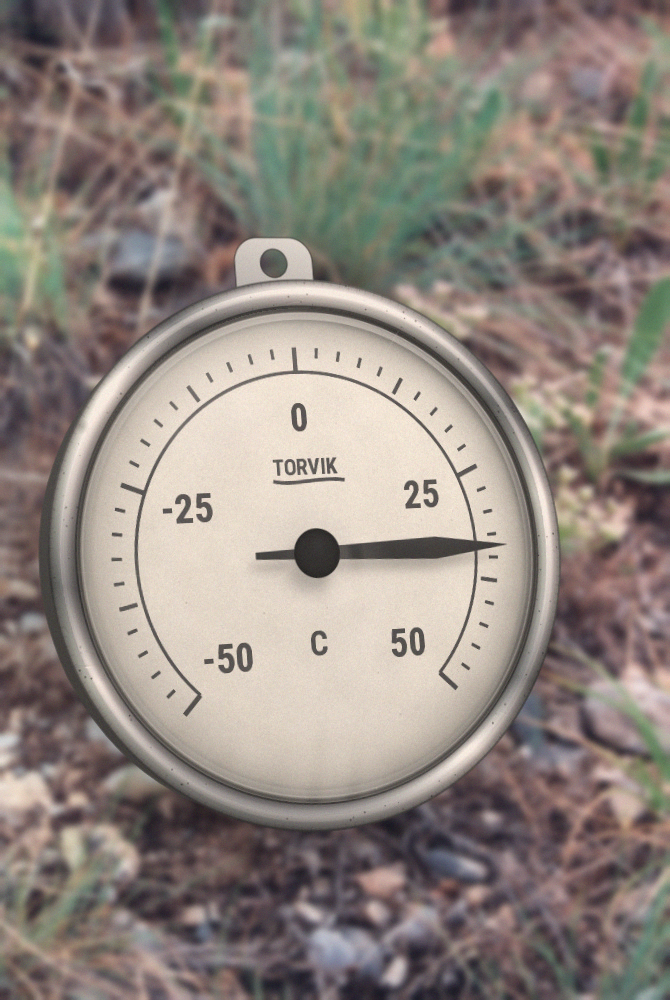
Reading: 33.75 °C
